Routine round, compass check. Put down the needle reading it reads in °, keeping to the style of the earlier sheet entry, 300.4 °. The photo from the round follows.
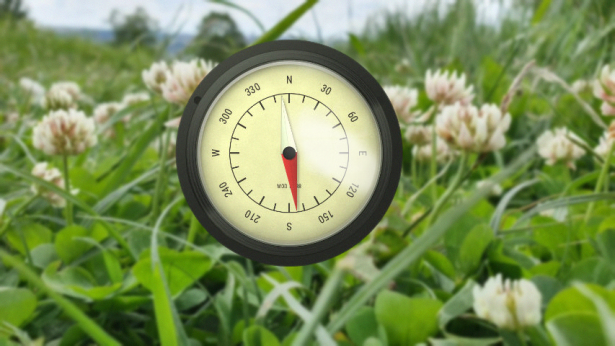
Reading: 172.5 °
